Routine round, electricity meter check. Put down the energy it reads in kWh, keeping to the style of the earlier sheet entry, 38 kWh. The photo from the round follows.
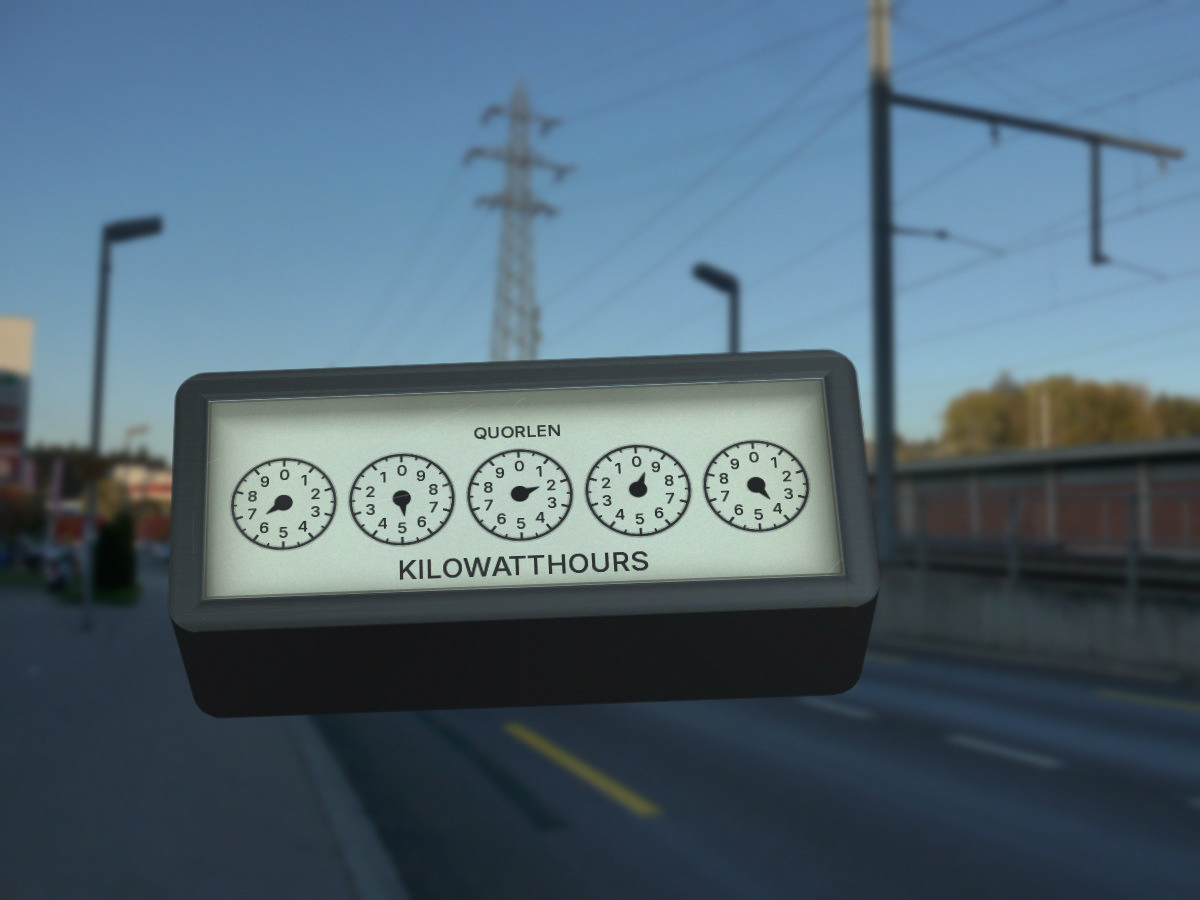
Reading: 65194 kWh
